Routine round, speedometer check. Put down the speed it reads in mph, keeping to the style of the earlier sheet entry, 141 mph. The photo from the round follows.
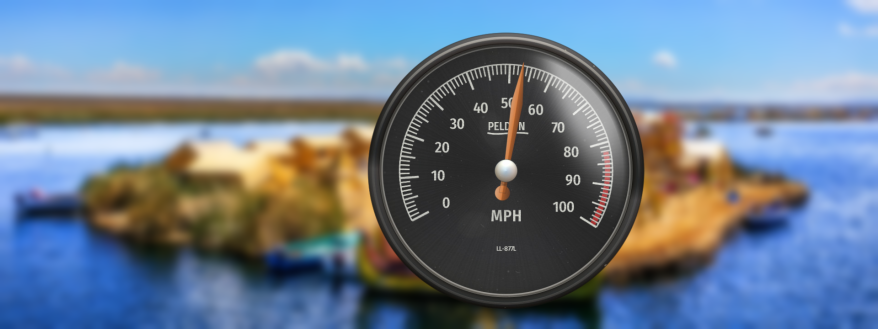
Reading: 53 mph
